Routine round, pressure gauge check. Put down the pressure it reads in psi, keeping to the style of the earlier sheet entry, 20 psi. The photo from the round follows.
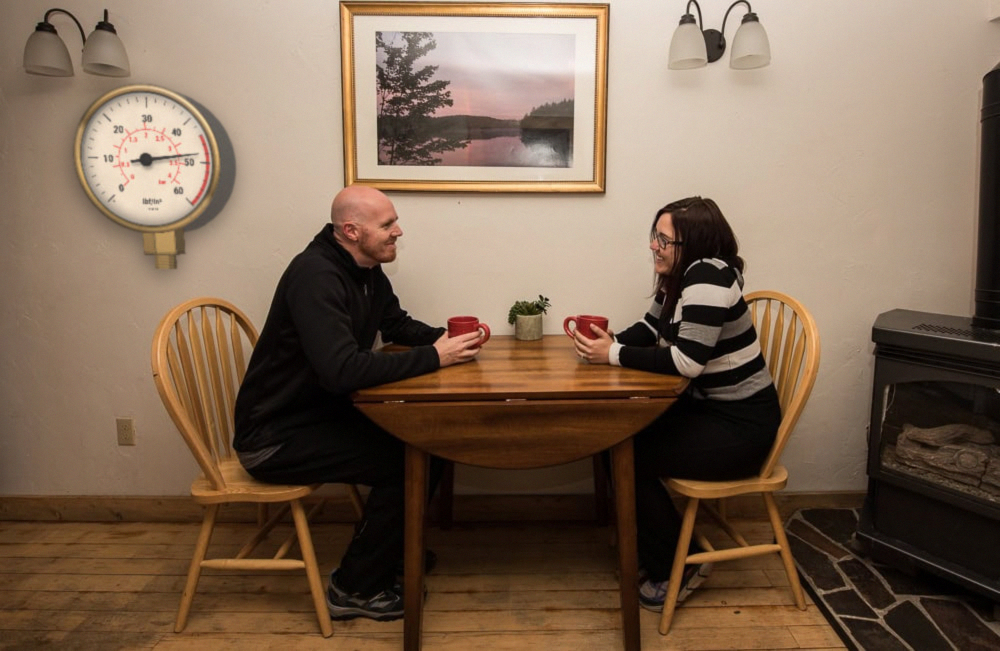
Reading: 48 psi
